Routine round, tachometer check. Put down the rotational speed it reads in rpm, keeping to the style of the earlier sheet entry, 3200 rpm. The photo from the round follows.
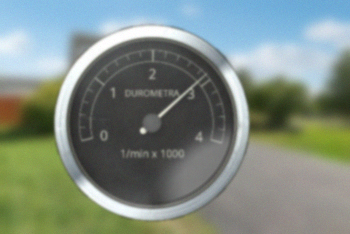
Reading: 2900 rpm
